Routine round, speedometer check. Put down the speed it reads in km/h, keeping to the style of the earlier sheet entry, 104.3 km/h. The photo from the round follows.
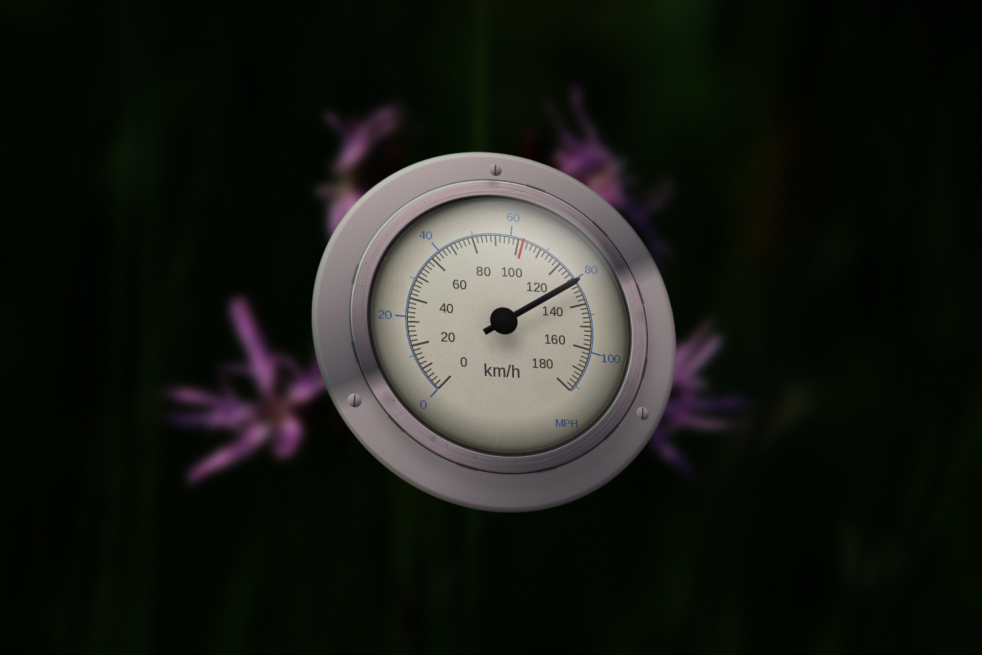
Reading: 130 km/h
